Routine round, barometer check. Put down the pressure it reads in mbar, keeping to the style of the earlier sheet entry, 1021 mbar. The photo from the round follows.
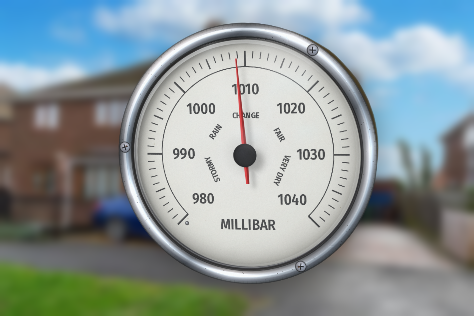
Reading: 1009 mbar
